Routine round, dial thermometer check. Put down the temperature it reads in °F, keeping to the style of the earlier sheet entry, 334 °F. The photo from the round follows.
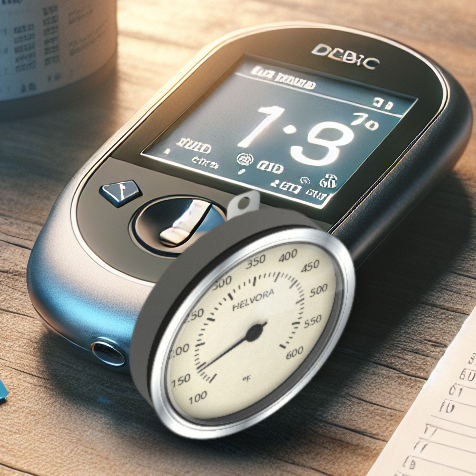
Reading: 150 °F
